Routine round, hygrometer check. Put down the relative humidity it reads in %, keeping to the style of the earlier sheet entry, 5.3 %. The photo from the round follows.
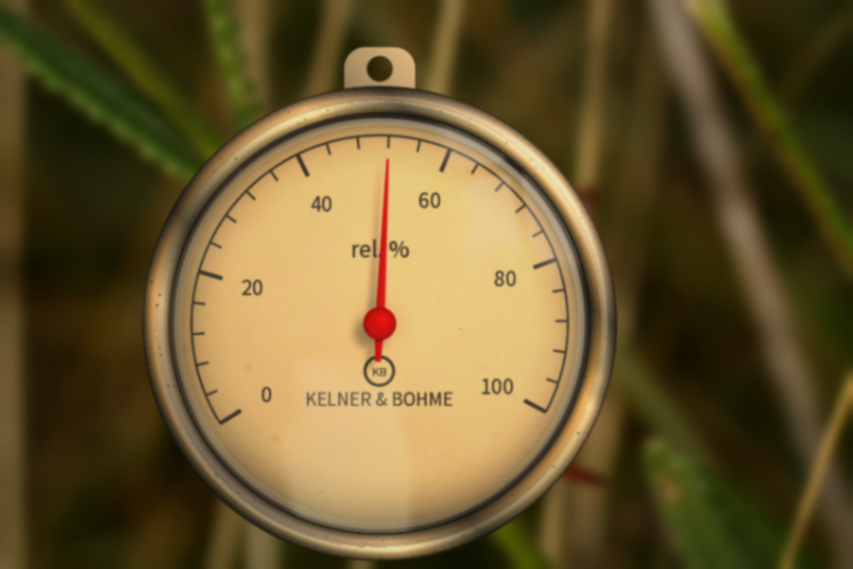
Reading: 52 %
